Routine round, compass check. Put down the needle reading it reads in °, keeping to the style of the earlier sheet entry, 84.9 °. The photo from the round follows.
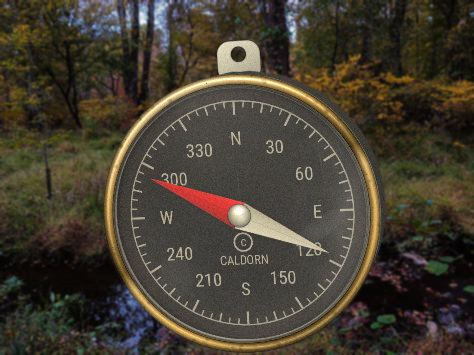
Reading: 295 °
